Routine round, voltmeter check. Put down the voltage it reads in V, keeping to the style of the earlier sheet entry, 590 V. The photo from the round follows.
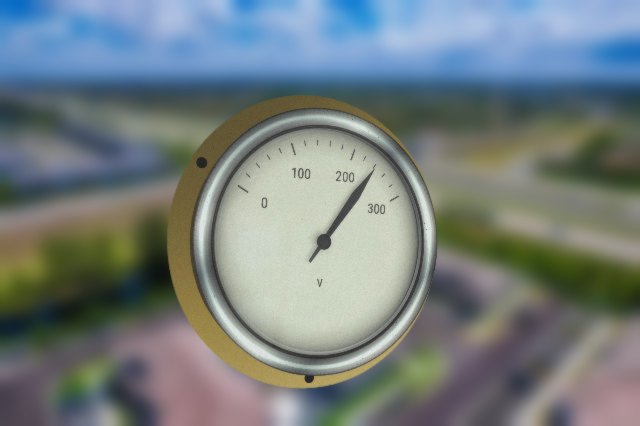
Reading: 240 V
